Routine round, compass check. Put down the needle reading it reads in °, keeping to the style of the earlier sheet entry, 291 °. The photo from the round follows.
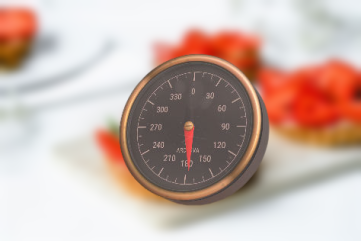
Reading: 175 °
